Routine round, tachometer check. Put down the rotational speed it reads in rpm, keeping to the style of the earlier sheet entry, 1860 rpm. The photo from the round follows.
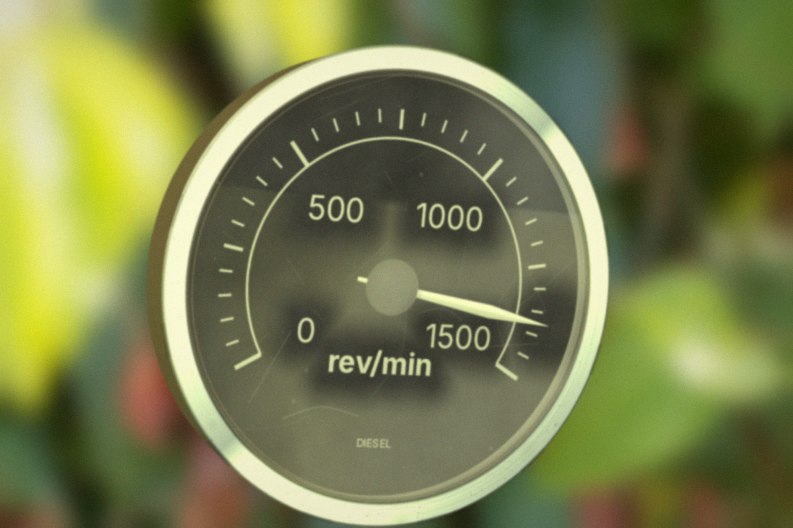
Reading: 1375 rpm
